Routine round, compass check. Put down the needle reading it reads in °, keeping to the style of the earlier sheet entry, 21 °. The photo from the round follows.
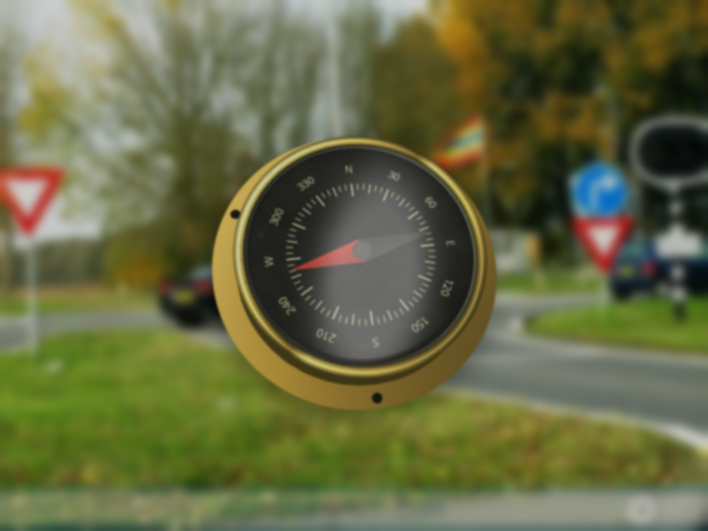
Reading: 260 °
